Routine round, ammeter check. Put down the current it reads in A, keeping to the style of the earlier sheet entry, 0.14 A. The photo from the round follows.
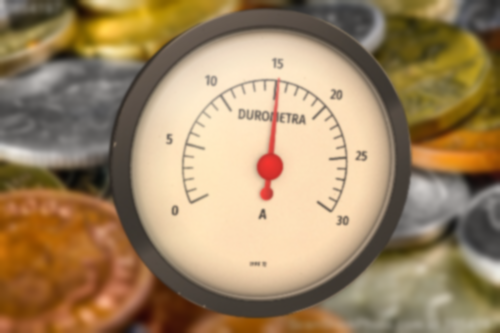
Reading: 15 A
